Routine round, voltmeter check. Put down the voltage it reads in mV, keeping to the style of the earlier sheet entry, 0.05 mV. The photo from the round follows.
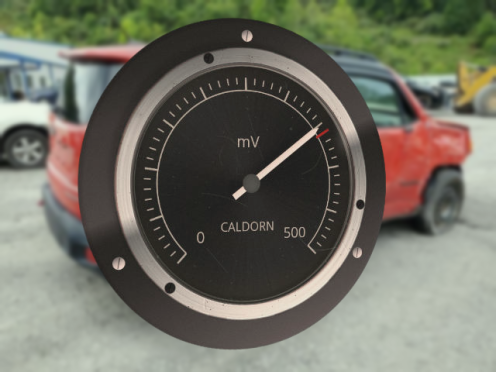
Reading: 350 mV
